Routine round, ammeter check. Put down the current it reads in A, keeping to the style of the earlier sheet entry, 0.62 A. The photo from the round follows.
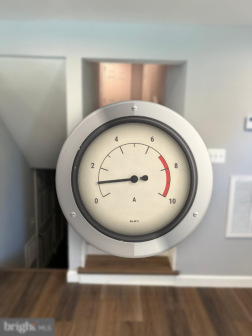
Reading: 1 A
